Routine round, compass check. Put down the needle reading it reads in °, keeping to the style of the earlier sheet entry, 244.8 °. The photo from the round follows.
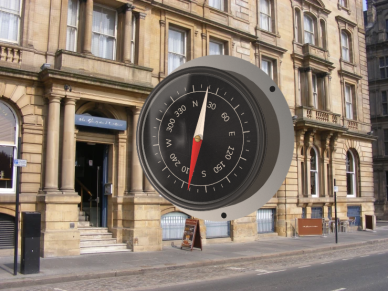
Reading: 200 °
